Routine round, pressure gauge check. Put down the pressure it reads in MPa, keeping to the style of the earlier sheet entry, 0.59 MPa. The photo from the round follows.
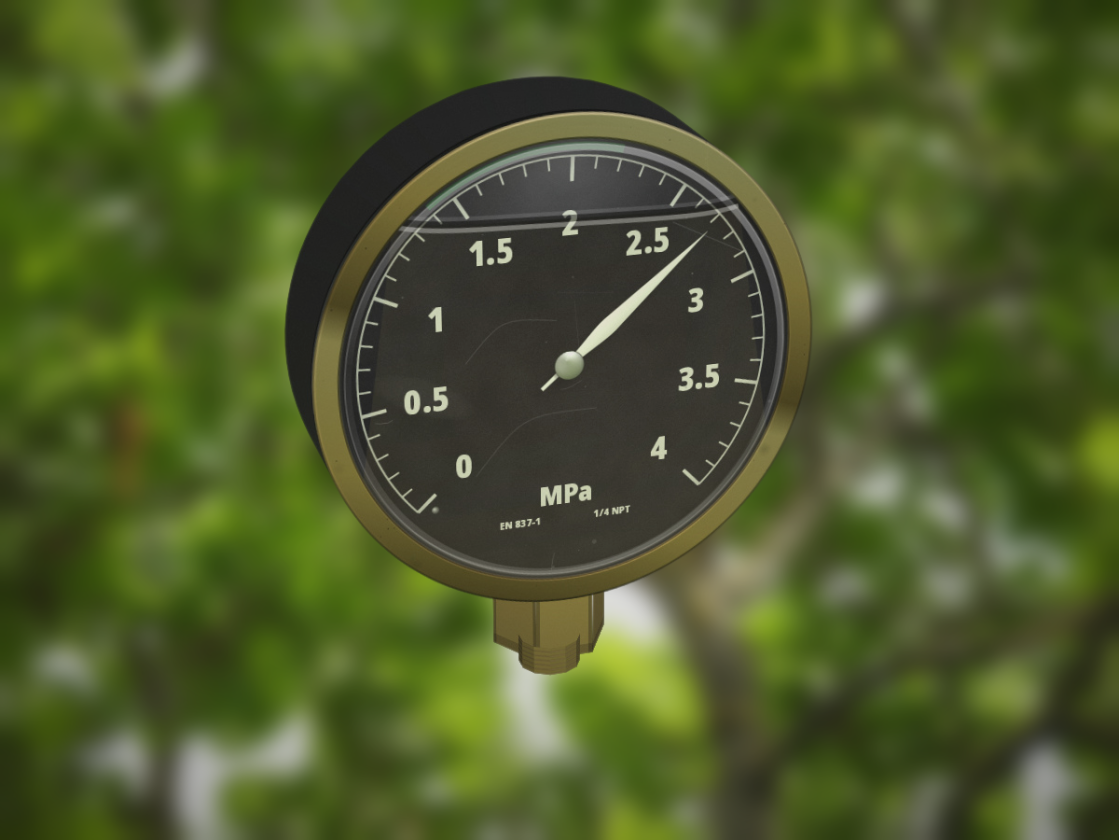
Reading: 2.7 MPa
